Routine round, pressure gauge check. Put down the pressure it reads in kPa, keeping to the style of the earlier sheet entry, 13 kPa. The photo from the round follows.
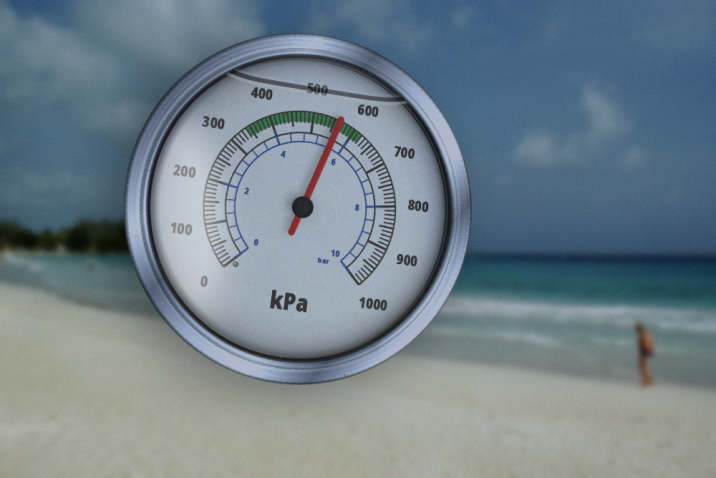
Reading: 560 kPa
